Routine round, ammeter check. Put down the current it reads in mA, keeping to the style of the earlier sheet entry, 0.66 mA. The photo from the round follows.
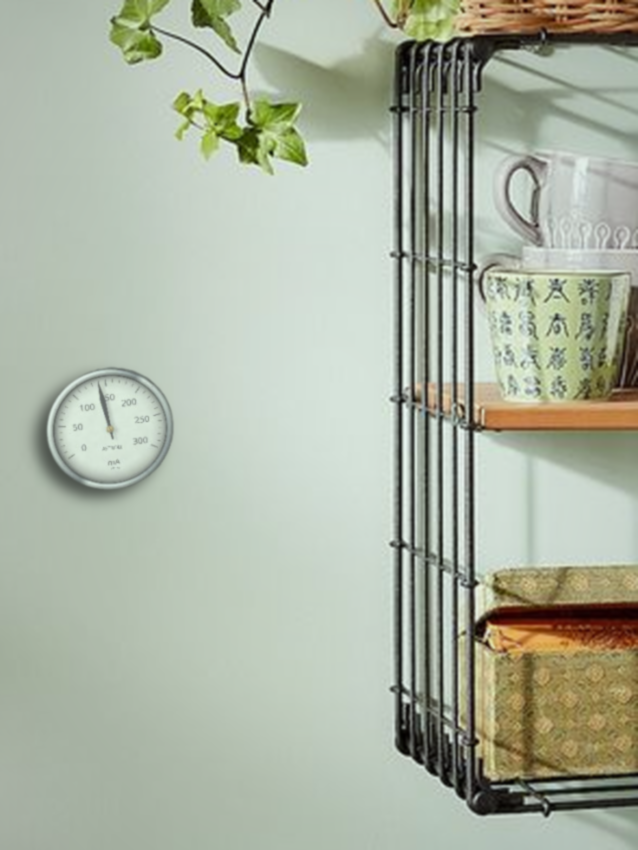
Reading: 140 mA
